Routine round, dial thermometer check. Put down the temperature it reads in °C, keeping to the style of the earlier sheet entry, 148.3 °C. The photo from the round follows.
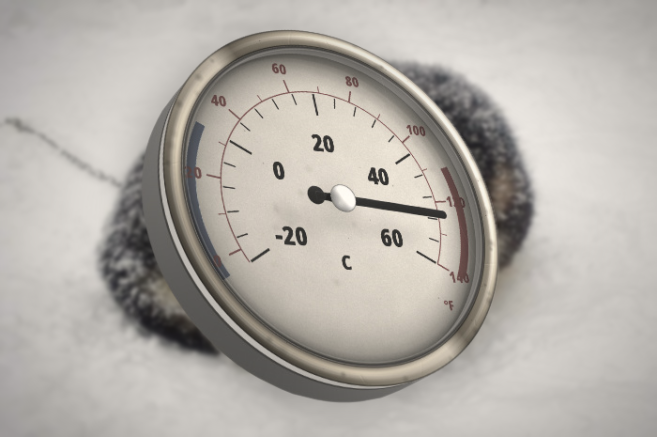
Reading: 52 °C
